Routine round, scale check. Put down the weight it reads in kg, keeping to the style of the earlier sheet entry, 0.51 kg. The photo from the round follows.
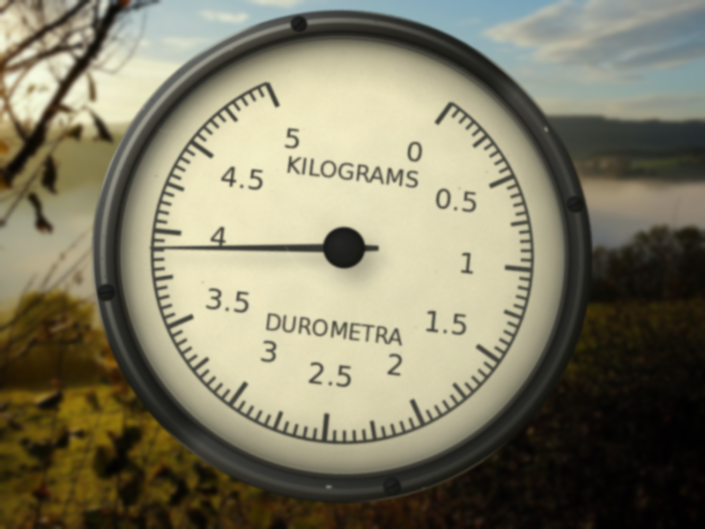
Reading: 3.9 kg
